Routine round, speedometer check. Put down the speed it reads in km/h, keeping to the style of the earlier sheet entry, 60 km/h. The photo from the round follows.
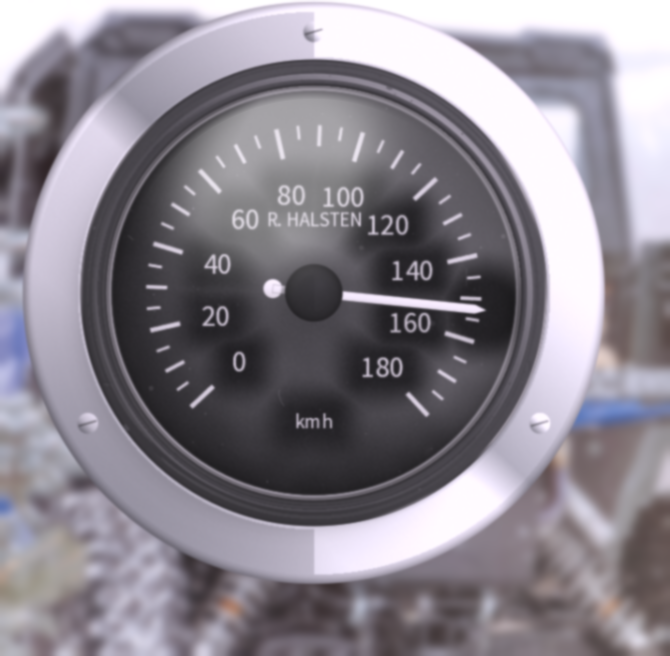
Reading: 152.5 km/h
